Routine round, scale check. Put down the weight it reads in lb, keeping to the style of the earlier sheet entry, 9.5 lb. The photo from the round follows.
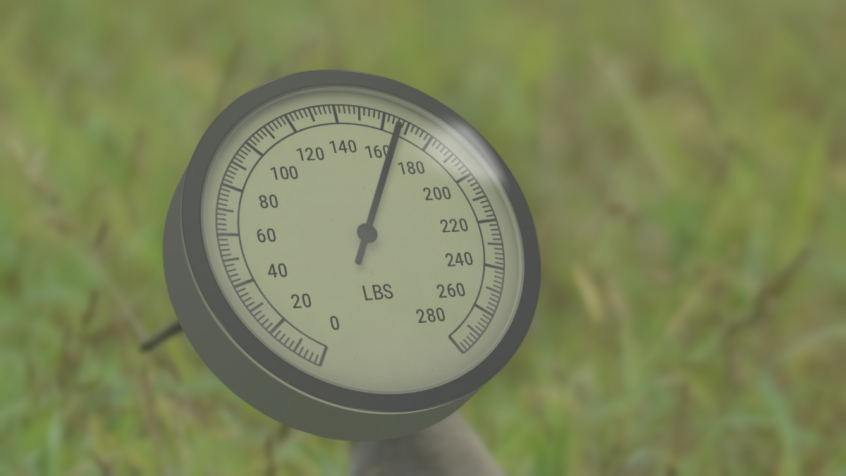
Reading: 166 lb
